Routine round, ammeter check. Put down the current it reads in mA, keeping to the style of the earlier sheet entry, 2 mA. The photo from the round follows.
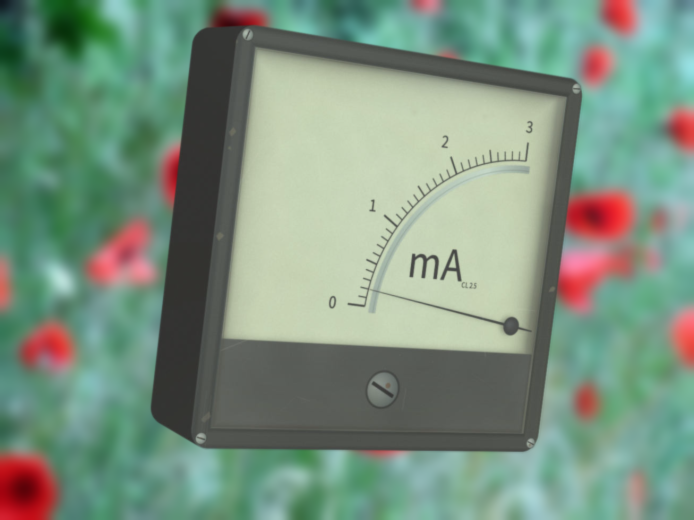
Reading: 0.2 mA
